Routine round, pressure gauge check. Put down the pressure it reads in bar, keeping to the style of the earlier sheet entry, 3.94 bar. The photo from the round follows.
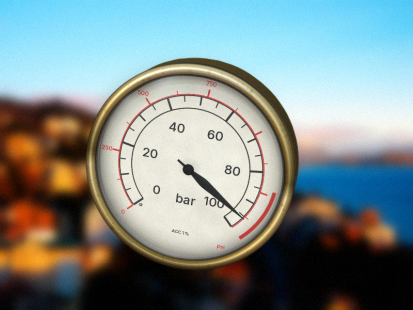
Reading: 95 bar
